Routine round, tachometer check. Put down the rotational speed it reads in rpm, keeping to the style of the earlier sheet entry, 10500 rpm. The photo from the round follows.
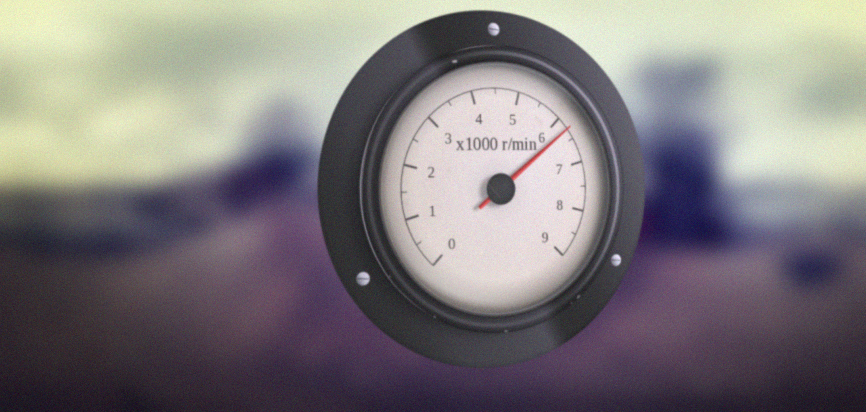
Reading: 6250 rpm
